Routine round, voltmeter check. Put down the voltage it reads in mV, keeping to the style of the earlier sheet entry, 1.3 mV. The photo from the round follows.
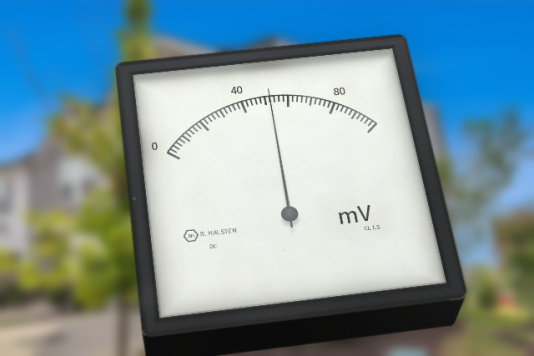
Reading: 52 mV
